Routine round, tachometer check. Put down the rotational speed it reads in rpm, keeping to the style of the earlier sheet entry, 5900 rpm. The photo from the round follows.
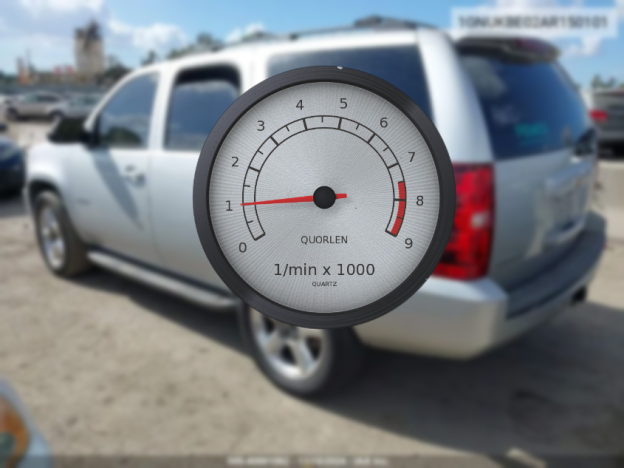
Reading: 1000 rpm
